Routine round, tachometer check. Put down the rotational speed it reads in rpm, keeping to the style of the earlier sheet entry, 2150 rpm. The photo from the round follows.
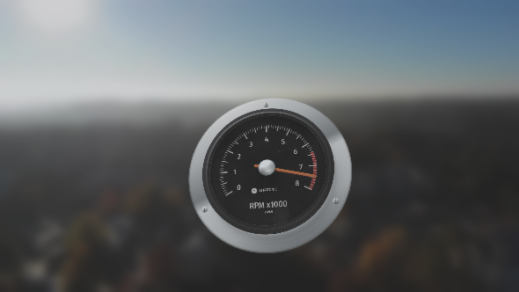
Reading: 7500 rpm
